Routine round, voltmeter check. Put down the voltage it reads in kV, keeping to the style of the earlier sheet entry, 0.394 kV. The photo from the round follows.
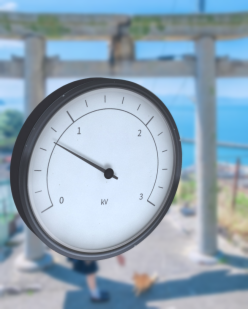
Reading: 0.7 kV
